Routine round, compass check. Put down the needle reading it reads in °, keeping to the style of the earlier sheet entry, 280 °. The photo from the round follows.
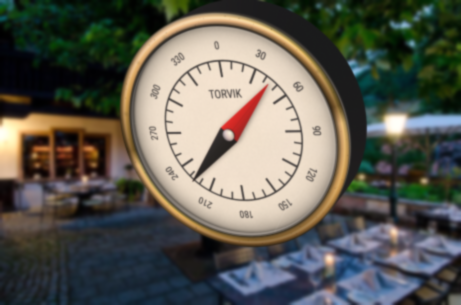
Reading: 45 °
